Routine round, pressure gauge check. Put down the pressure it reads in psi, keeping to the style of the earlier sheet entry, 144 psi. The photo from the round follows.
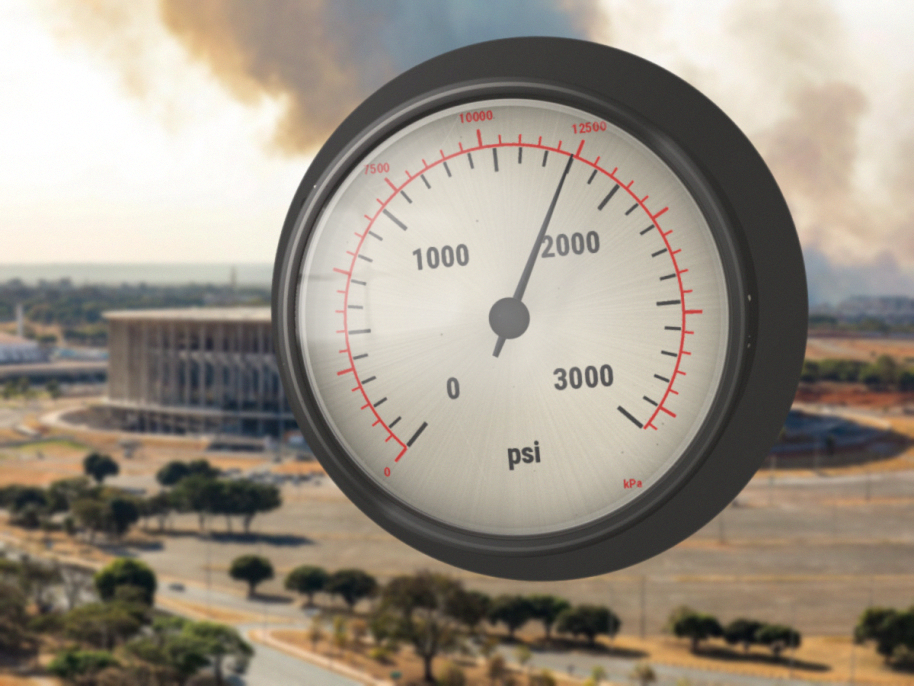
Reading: 1800 psi
